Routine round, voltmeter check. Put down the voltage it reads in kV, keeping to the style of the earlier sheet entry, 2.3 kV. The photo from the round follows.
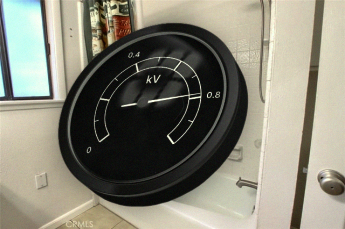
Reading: 0.8 kV
